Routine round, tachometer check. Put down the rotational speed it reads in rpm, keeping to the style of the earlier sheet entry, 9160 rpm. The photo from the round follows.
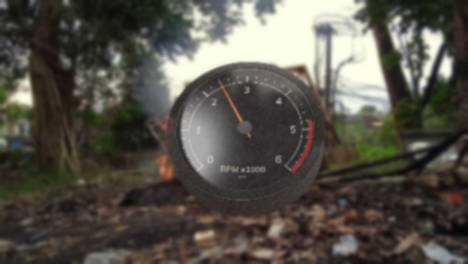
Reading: 2400 rpm
